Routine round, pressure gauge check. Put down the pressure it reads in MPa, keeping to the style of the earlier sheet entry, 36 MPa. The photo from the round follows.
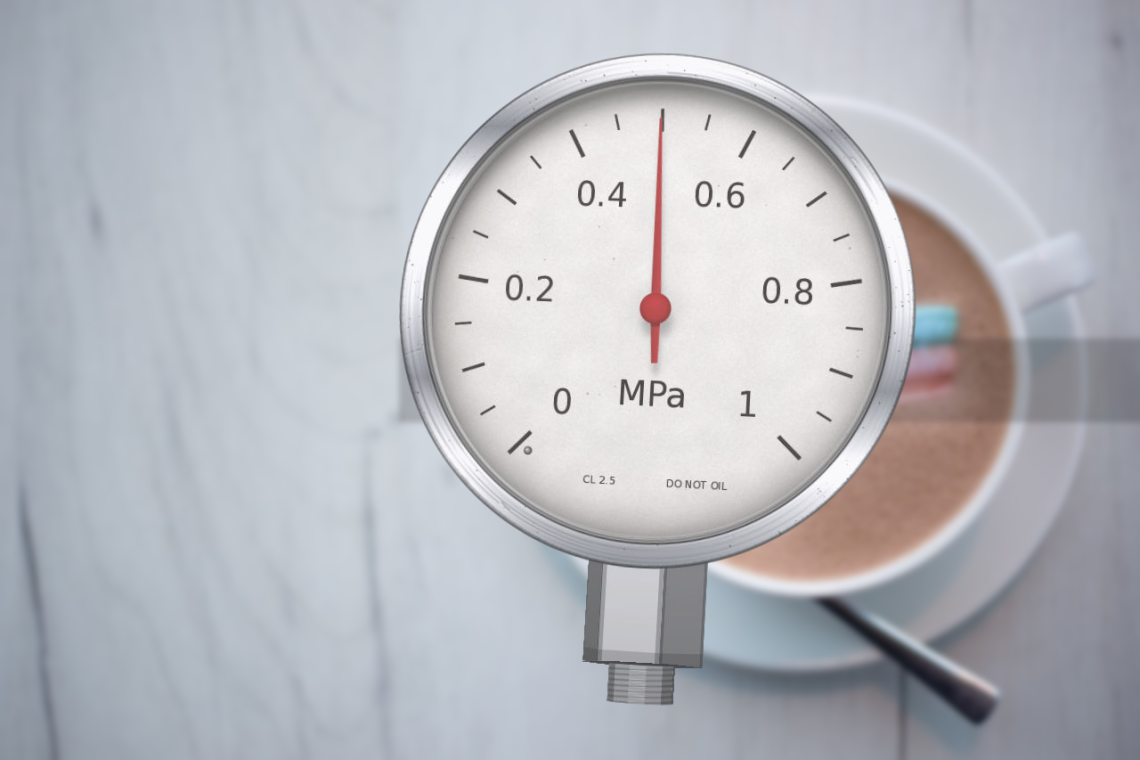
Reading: 0.5 MPa
